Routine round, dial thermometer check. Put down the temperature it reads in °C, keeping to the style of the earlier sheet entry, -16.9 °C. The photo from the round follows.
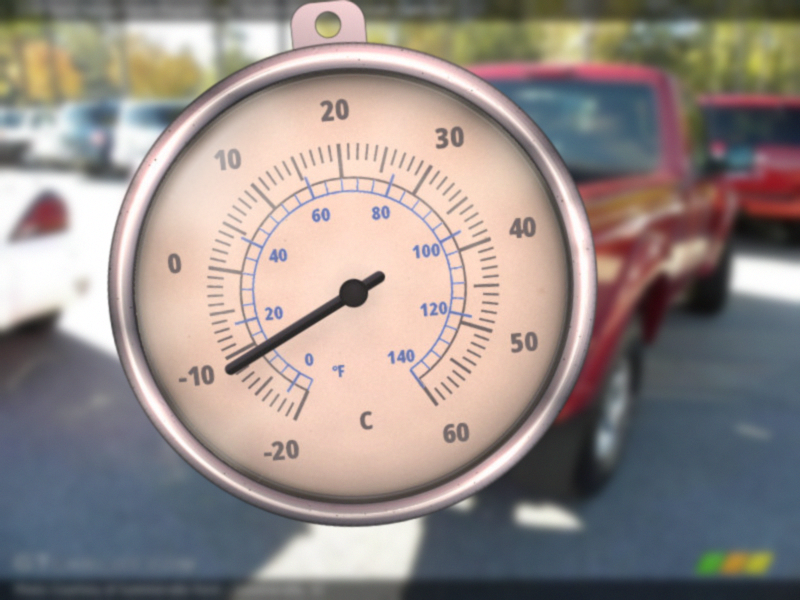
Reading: -11 °C
